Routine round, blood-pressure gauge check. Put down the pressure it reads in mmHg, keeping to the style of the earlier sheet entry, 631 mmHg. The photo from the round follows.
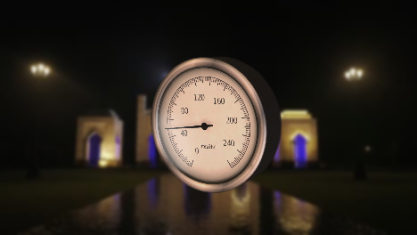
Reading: 50 mmHg
